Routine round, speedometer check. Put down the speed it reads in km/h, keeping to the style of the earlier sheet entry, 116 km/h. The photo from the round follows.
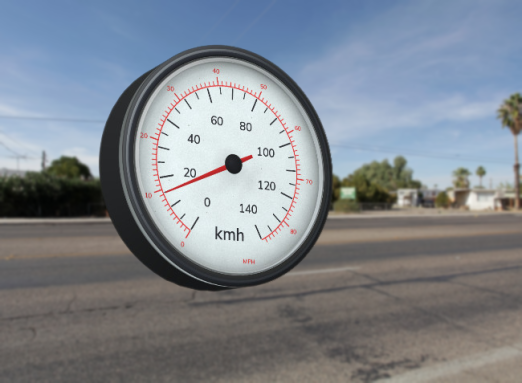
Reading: 15 km/h
